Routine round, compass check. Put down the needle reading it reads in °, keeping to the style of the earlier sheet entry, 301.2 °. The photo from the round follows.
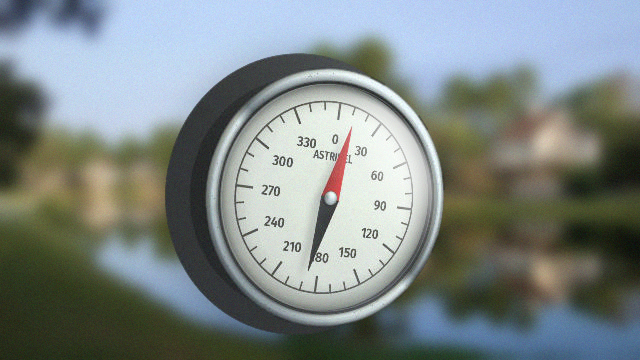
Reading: 10 °
